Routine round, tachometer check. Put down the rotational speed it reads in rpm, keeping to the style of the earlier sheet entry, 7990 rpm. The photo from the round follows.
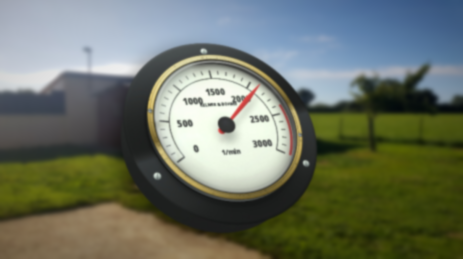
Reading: 2100 rpm
